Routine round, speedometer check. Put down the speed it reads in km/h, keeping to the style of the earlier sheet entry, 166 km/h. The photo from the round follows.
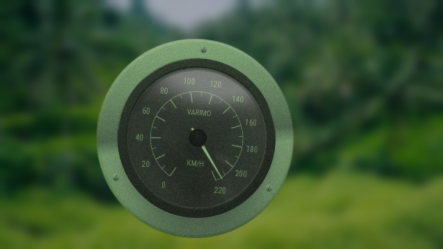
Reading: 215 km/h
